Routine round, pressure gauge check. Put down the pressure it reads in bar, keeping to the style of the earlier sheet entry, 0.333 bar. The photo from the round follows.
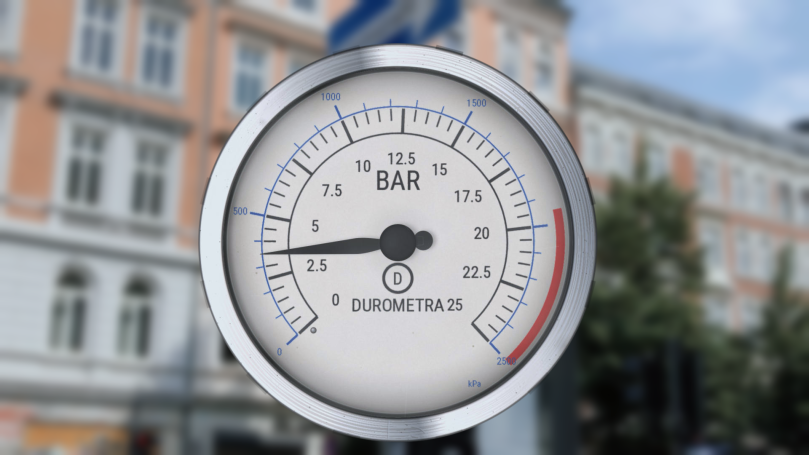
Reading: 3.5 bar
